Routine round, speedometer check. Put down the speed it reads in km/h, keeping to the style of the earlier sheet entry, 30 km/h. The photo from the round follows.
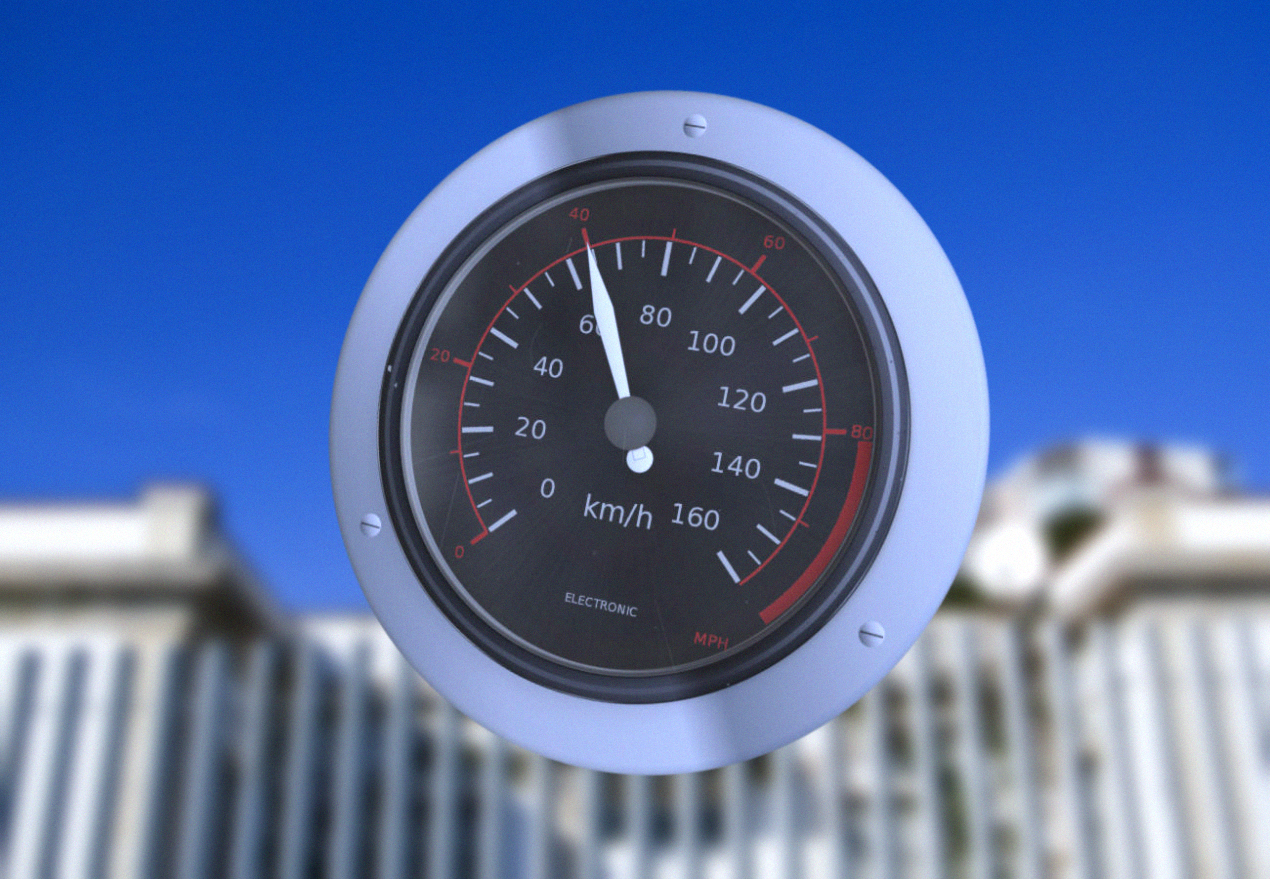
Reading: 65 km/h
